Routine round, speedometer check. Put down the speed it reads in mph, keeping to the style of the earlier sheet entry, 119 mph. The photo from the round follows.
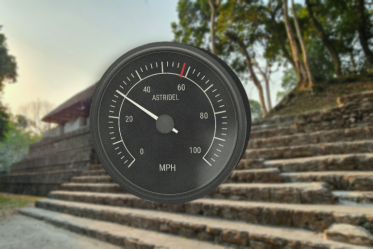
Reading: 30 mph
